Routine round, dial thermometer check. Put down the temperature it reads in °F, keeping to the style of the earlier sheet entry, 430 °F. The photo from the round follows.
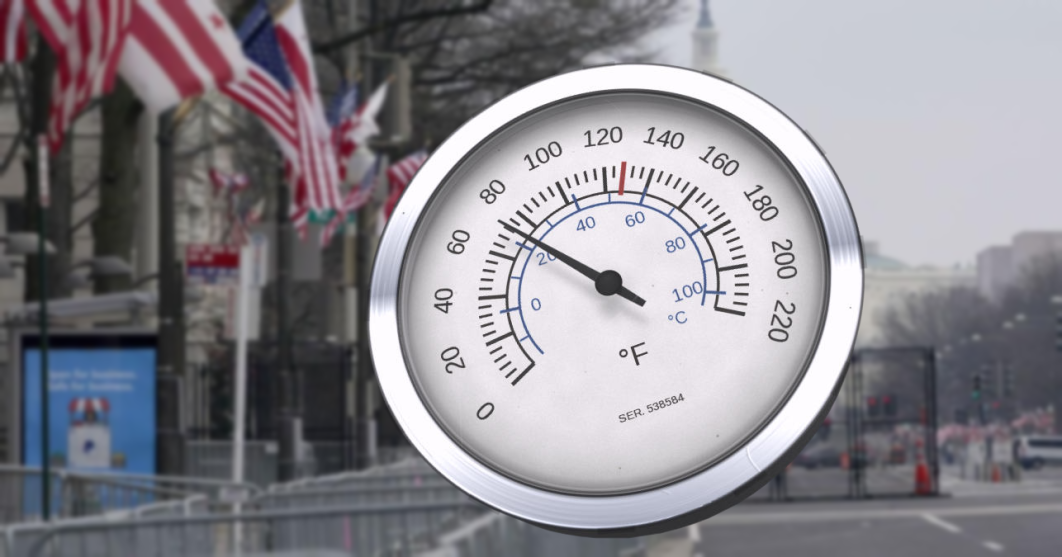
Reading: 72 °F
